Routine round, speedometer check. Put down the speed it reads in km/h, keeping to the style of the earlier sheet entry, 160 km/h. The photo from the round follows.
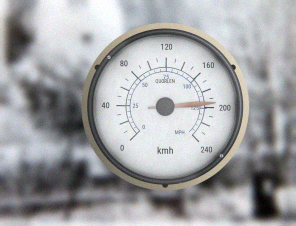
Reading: 195 km/h
